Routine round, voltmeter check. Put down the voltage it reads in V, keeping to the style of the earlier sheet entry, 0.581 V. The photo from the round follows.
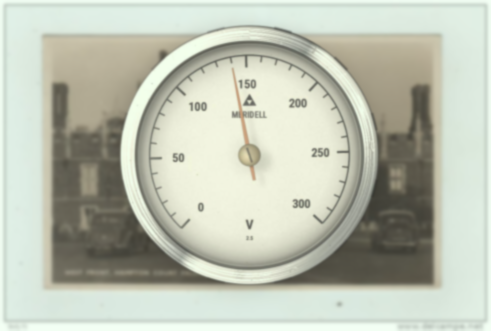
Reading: 140 V
